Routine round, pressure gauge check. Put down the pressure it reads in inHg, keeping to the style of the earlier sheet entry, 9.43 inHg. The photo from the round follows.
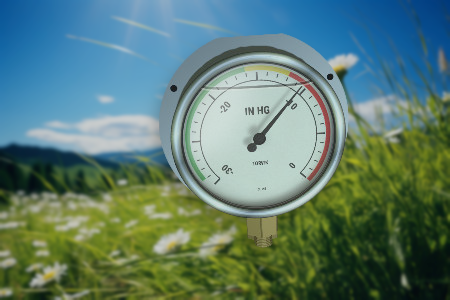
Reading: -10.5 inHg
